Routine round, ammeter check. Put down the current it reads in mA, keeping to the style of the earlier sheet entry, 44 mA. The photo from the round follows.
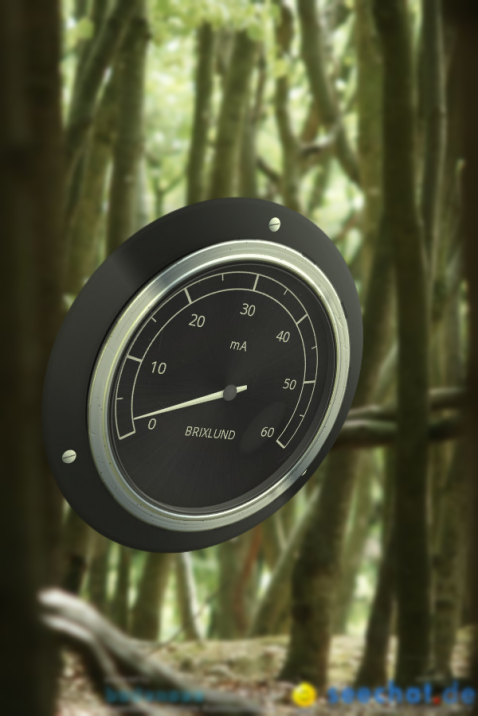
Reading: 2.5 mA
